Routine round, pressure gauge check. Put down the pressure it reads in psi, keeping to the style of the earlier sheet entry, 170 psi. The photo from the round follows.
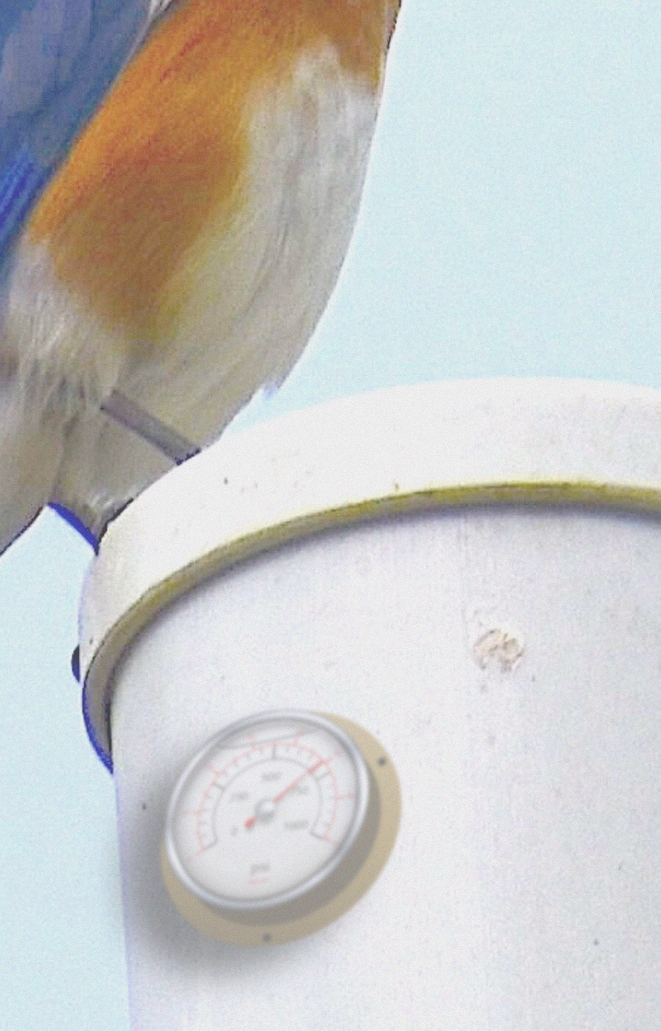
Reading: 700 psi
